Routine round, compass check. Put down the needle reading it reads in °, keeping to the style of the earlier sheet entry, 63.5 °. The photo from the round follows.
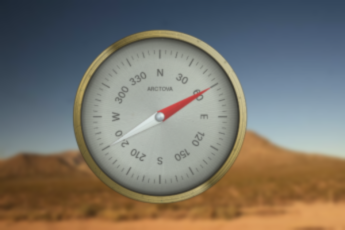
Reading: 60 °
